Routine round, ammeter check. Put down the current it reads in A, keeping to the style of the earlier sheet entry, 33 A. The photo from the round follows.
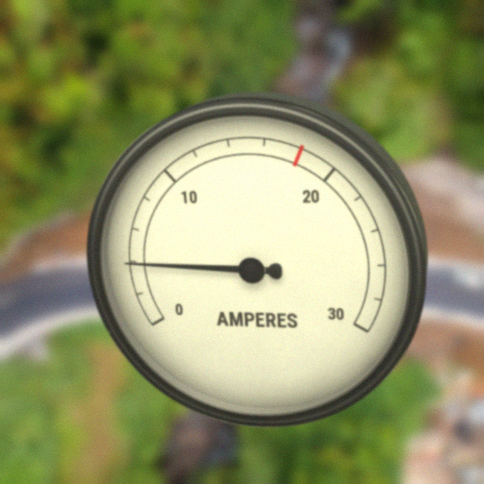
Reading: 4 A
